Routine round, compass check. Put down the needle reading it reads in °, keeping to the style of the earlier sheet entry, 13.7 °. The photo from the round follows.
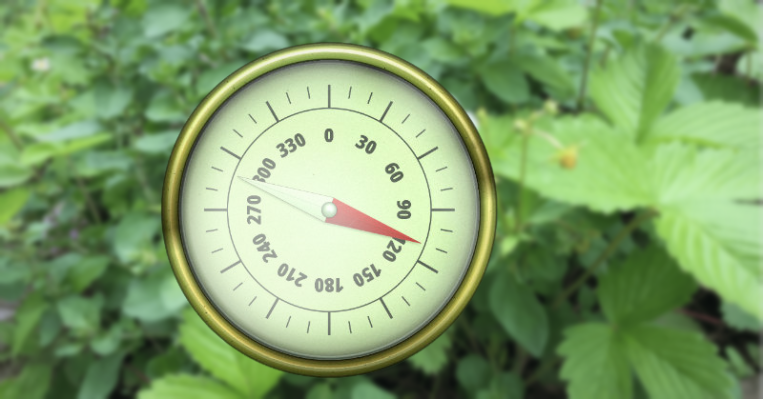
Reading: 110 °
